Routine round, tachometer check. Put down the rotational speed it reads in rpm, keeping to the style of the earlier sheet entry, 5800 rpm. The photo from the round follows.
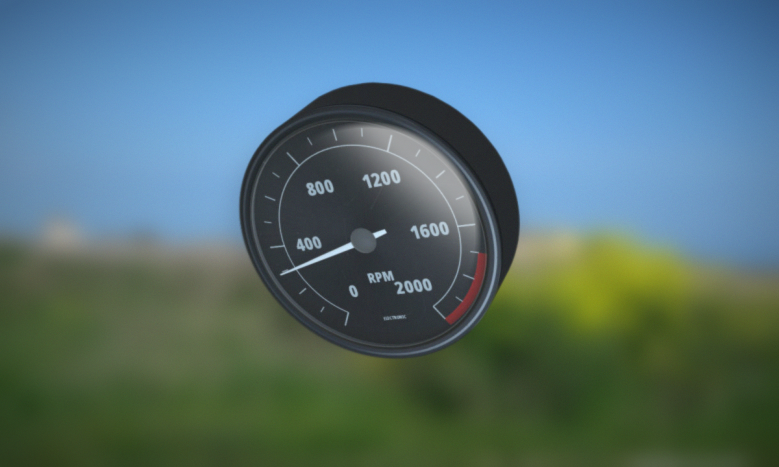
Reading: 300 rpm
